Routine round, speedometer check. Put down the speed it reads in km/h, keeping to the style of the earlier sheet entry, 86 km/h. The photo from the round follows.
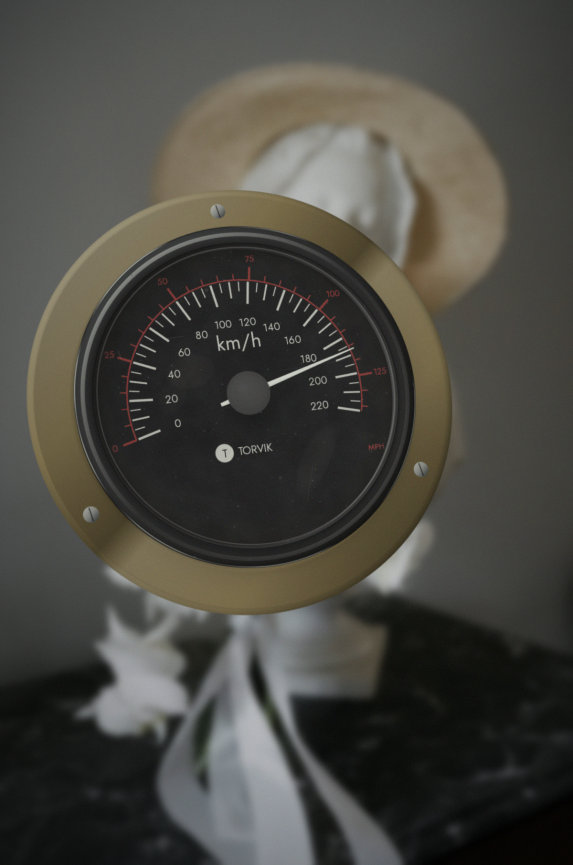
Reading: 187.5 km/h
